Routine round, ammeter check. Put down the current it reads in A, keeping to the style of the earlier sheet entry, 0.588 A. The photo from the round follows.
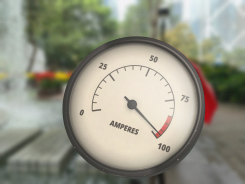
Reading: 97.5 A
